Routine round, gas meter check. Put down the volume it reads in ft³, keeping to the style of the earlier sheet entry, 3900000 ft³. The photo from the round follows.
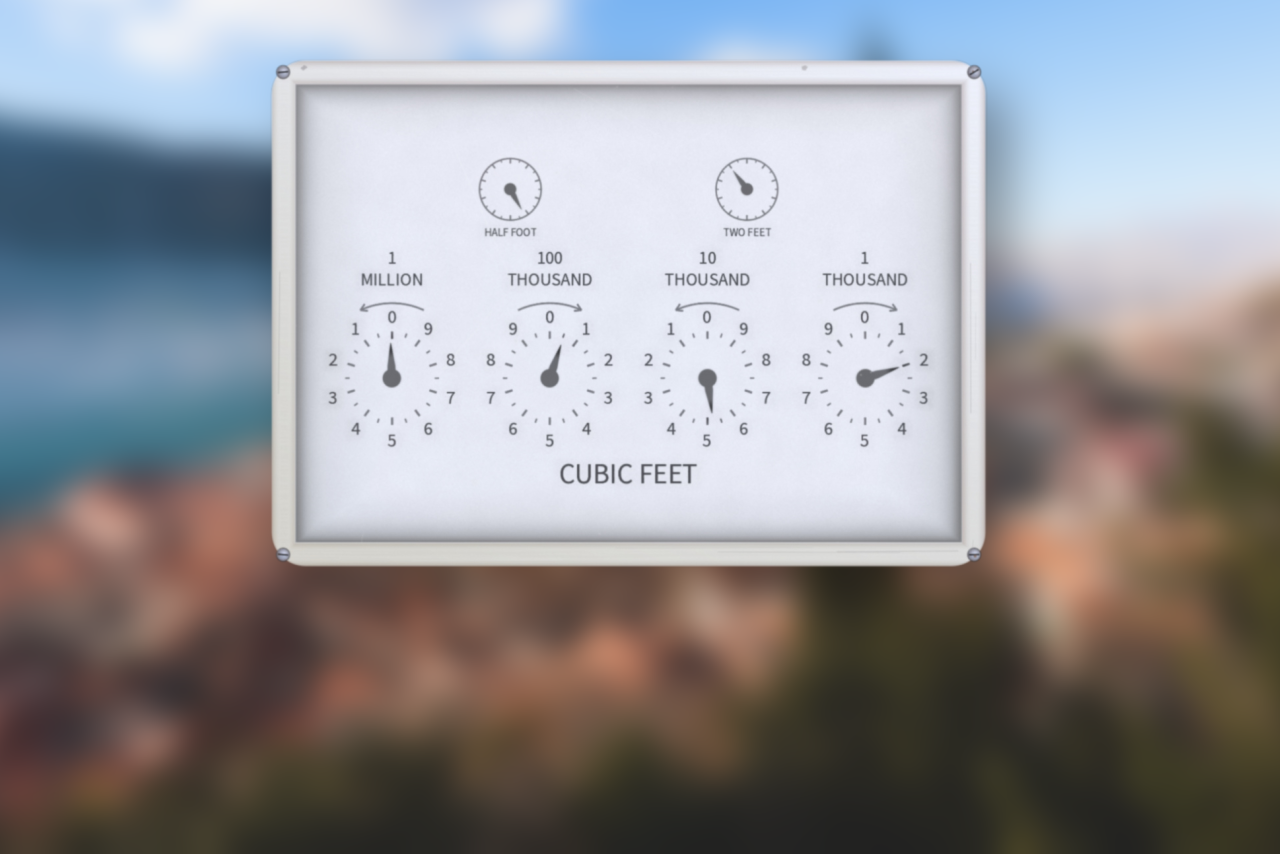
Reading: 5200 ft³
